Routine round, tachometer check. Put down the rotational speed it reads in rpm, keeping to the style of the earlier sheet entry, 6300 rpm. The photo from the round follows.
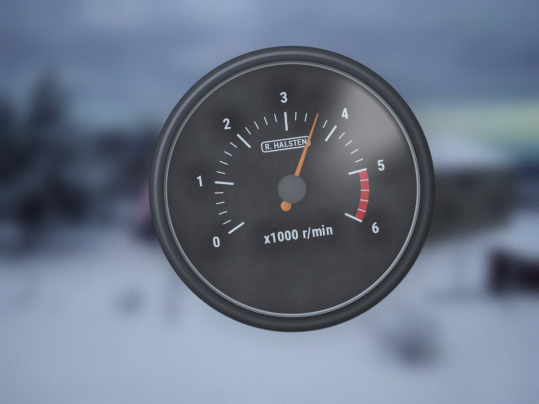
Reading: 3600 rpm
